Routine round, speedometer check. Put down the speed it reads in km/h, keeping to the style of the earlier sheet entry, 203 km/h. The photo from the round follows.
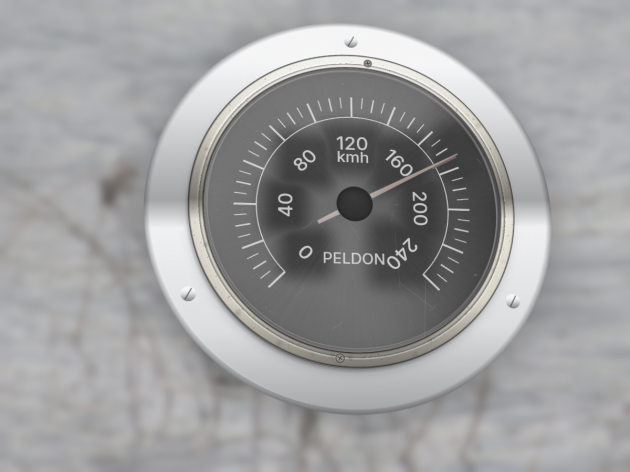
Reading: 175 km/h
